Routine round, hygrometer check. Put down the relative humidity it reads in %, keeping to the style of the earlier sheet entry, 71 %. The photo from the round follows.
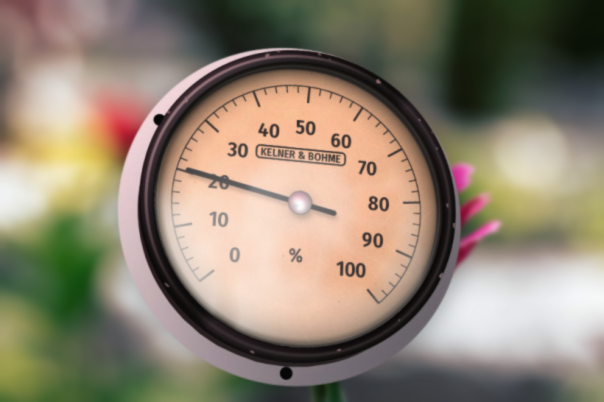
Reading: 20 %
